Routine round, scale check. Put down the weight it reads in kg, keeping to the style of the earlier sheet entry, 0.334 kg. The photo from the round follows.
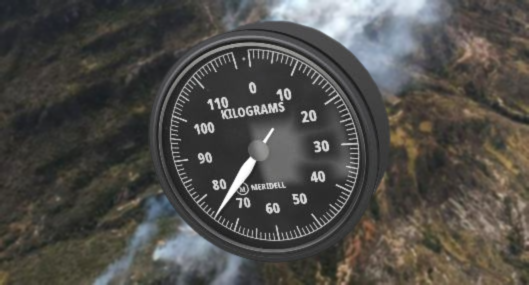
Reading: 75 kg
